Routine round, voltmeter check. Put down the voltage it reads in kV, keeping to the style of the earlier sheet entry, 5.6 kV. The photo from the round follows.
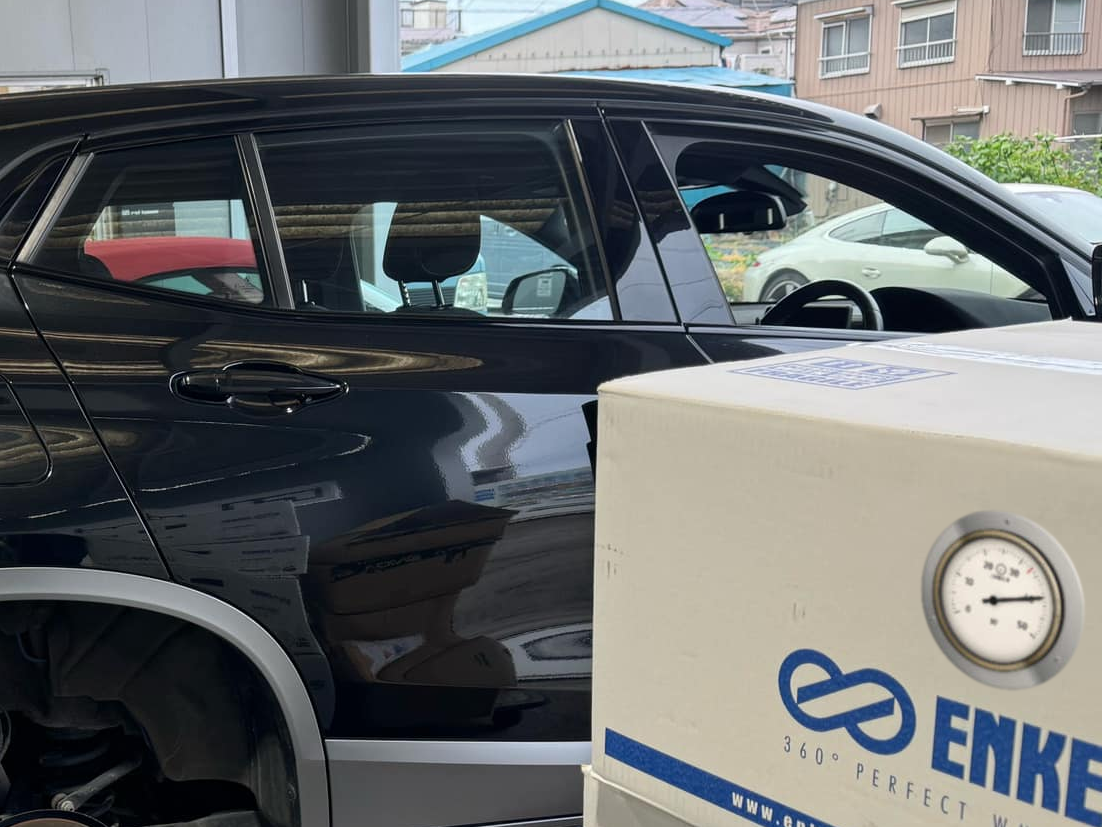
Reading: 40 kV
